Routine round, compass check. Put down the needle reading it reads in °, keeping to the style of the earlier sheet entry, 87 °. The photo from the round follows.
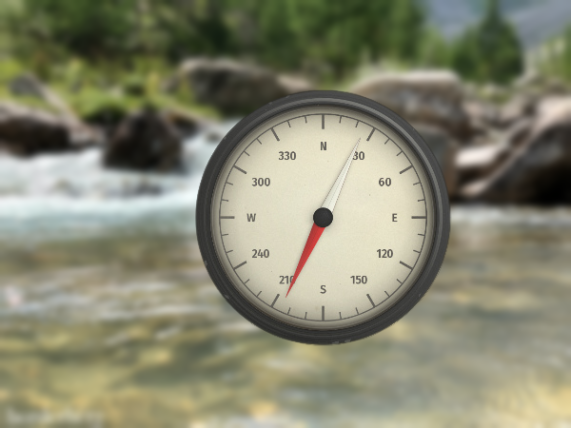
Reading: 205 °
